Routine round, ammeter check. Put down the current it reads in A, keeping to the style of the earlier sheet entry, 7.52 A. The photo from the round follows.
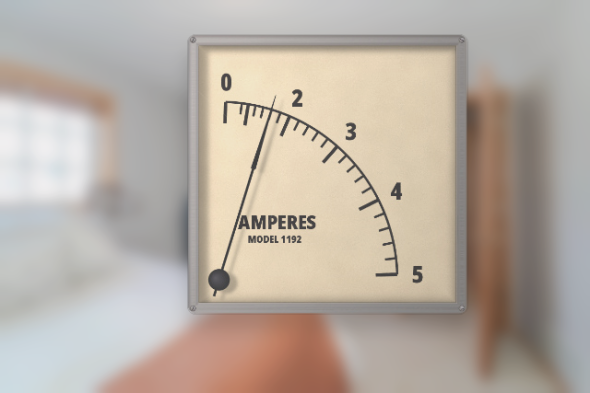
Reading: 1.6 A
